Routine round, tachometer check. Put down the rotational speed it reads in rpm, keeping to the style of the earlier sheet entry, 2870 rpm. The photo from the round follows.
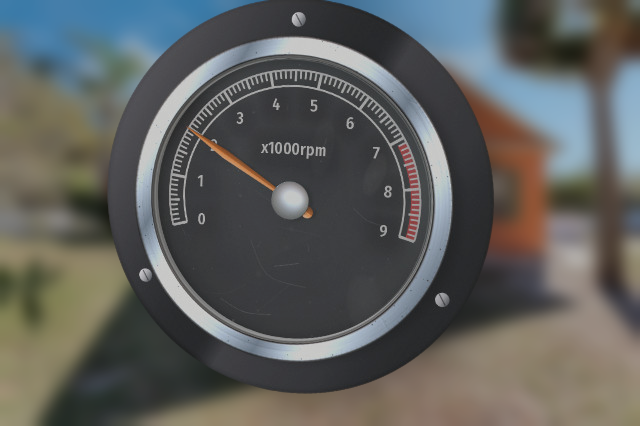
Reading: 2000 rpm
